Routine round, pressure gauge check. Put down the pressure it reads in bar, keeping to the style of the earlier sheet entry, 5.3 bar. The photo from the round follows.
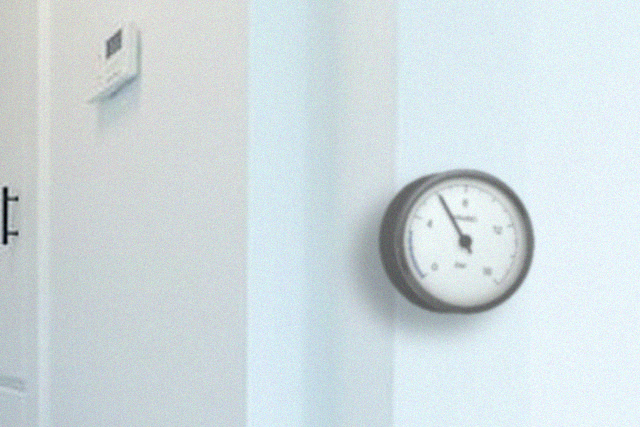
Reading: 6 bar
